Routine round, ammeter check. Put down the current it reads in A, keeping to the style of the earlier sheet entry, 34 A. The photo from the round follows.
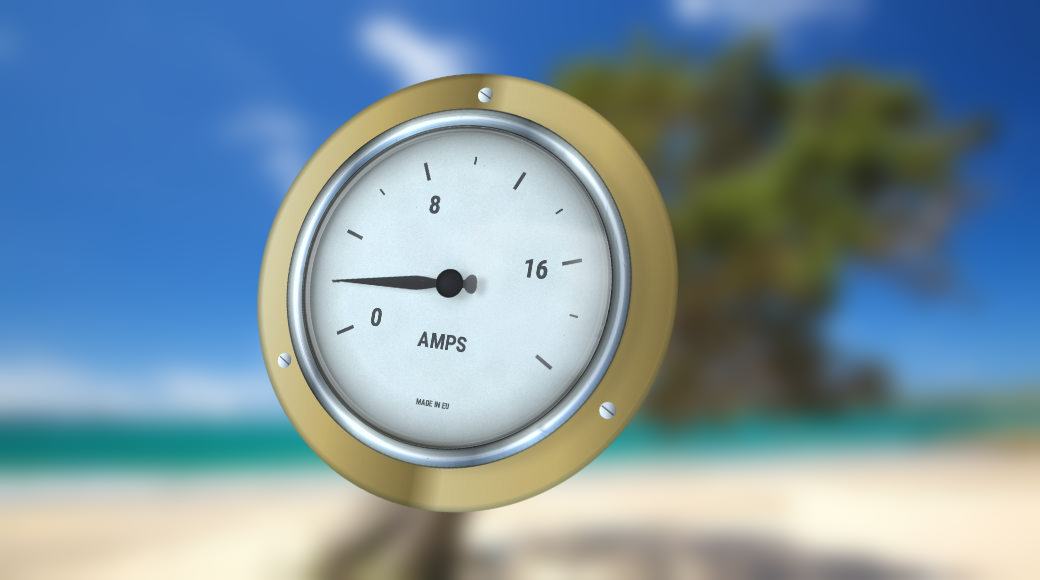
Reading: 2 A
